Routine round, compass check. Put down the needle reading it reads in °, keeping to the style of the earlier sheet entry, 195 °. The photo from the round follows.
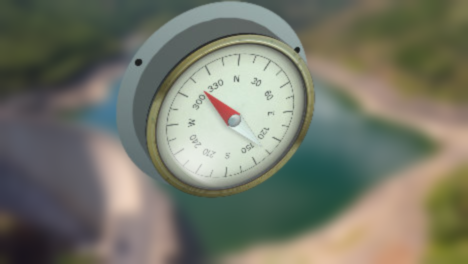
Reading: 315 °
